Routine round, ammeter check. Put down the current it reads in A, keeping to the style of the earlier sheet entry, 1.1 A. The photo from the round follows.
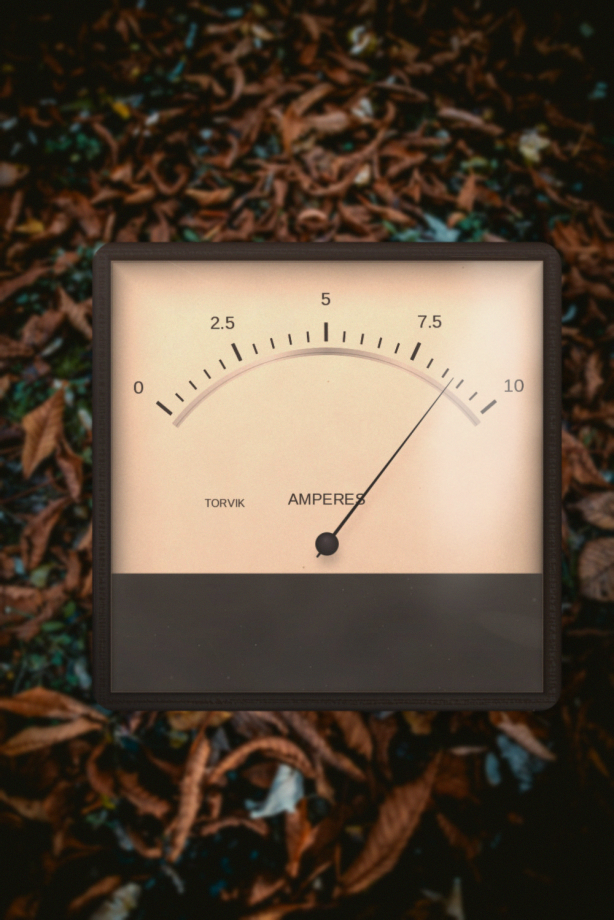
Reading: 8.75 A
